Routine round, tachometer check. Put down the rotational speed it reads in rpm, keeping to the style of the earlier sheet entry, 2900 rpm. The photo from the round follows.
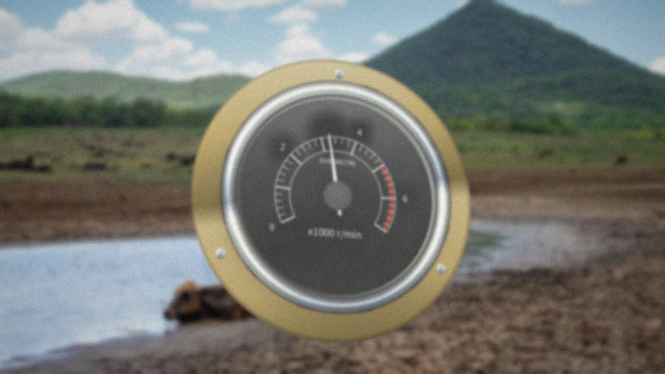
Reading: 3200 rpm
